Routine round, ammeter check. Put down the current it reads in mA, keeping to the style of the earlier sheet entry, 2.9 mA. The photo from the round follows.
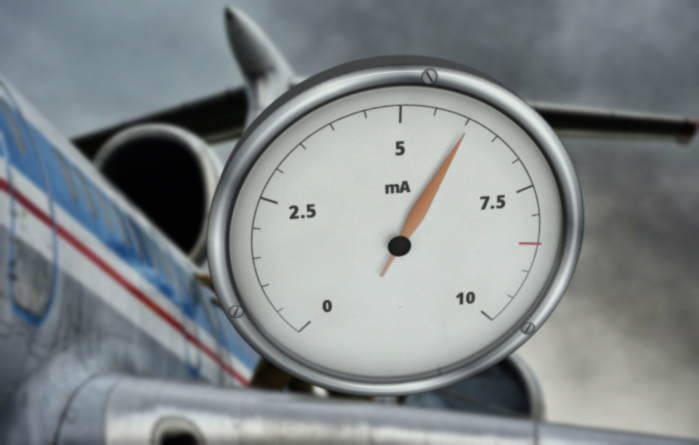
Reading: 6 mA
